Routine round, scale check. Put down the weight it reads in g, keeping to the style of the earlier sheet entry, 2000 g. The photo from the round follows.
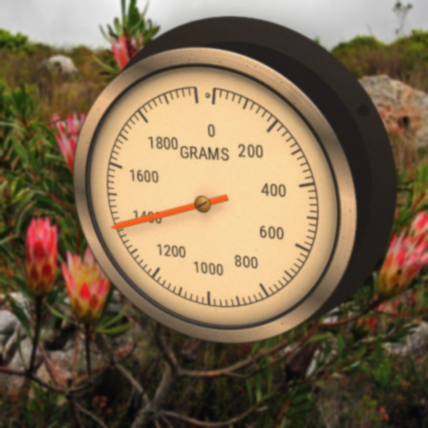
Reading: 1400 g
